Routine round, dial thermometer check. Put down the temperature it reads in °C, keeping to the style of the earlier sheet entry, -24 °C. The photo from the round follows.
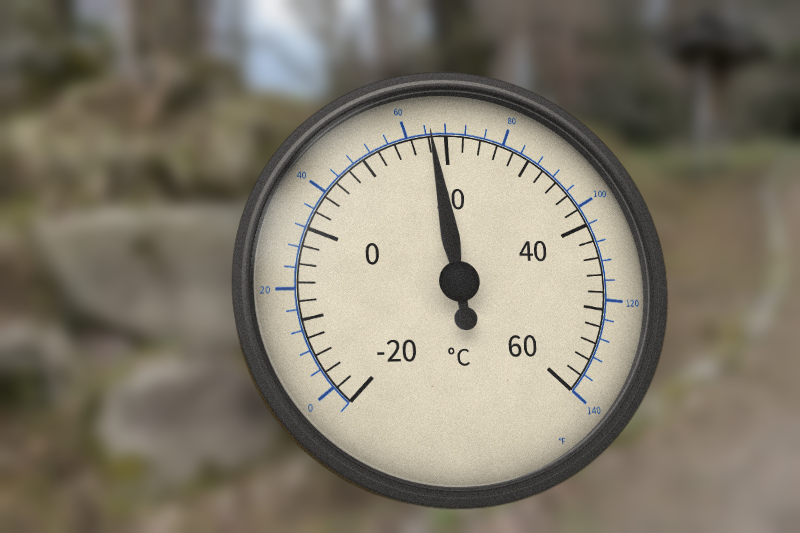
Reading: 18 °C
